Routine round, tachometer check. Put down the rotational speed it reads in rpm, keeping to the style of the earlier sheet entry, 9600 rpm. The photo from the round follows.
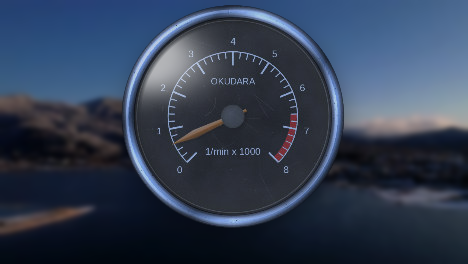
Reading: 600 rpm
